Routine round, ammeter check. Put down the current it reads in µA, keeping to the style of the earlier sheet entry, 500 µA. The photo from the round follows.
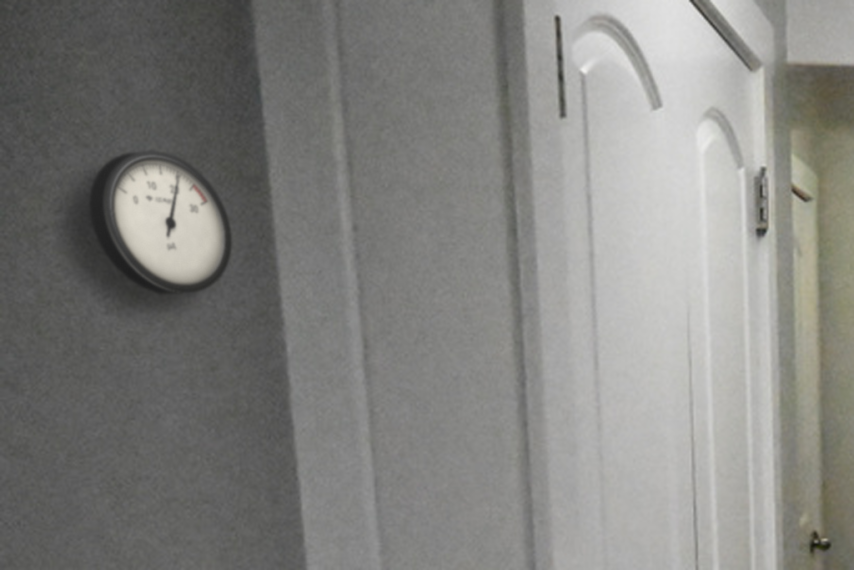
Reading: 20 µA
